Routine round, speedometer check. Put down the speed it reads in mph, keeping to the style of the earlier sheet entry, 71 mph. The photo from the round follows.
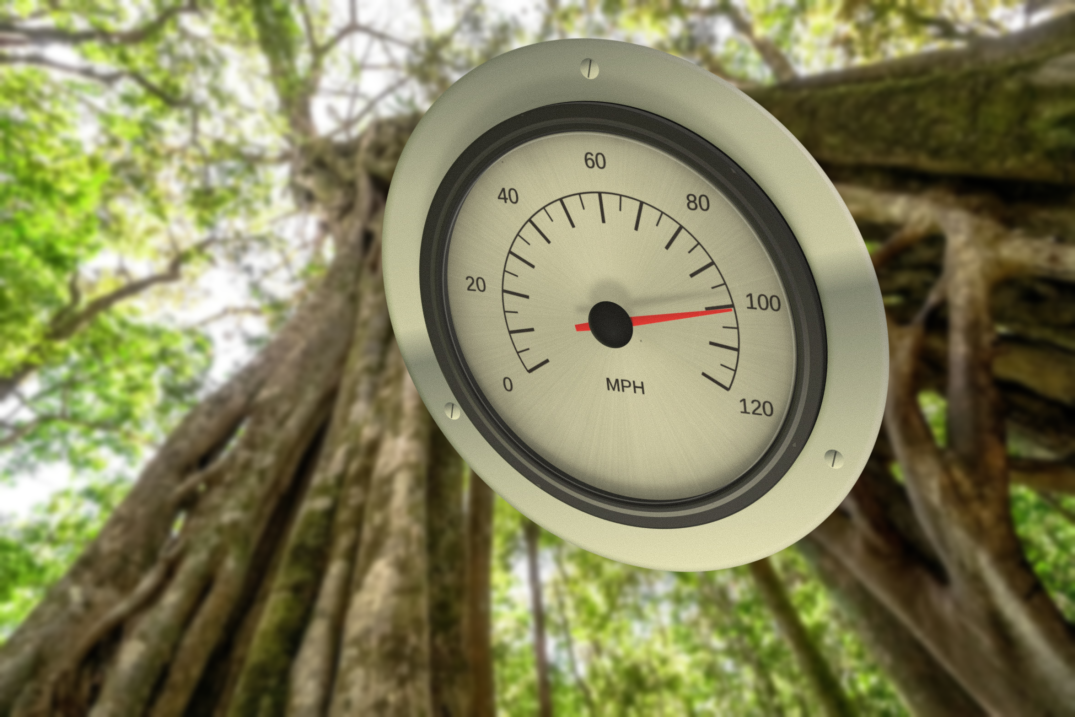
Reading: 100 mph
